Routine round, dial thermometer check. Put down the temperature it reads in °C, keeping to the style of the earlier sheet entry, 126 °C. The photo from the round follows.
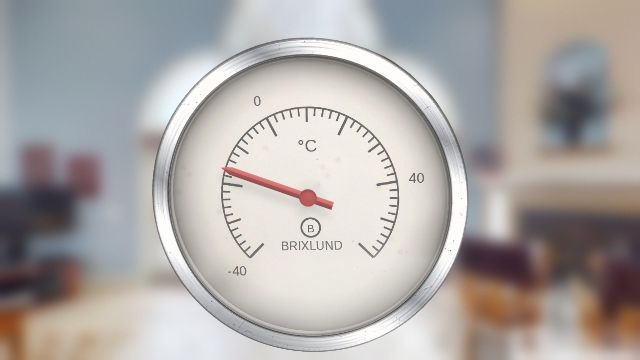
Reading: -16 °C
